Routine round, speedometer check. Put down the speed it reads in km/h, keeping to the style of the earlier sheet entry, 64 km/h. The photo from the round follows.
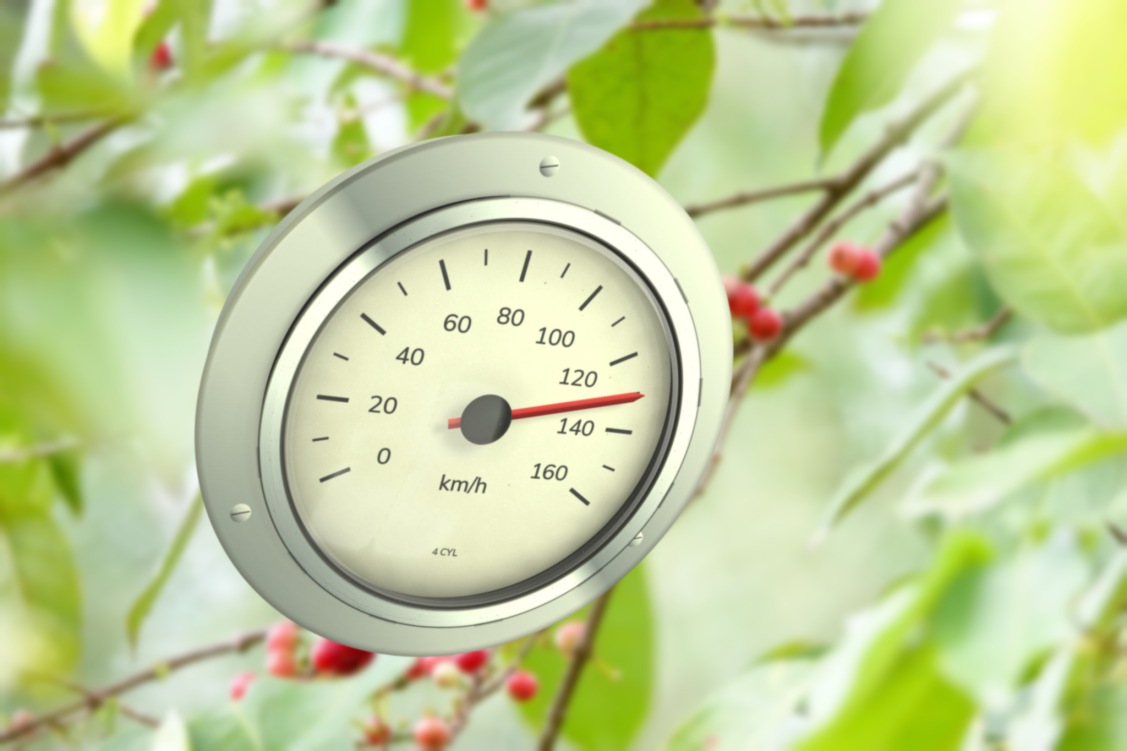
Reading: 130 km/h
